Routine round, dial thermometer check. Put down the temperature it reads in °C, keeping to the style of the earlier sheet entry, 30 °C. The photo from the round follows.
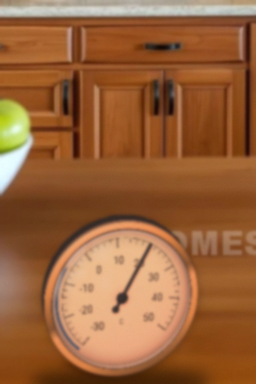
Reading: 20 °C
